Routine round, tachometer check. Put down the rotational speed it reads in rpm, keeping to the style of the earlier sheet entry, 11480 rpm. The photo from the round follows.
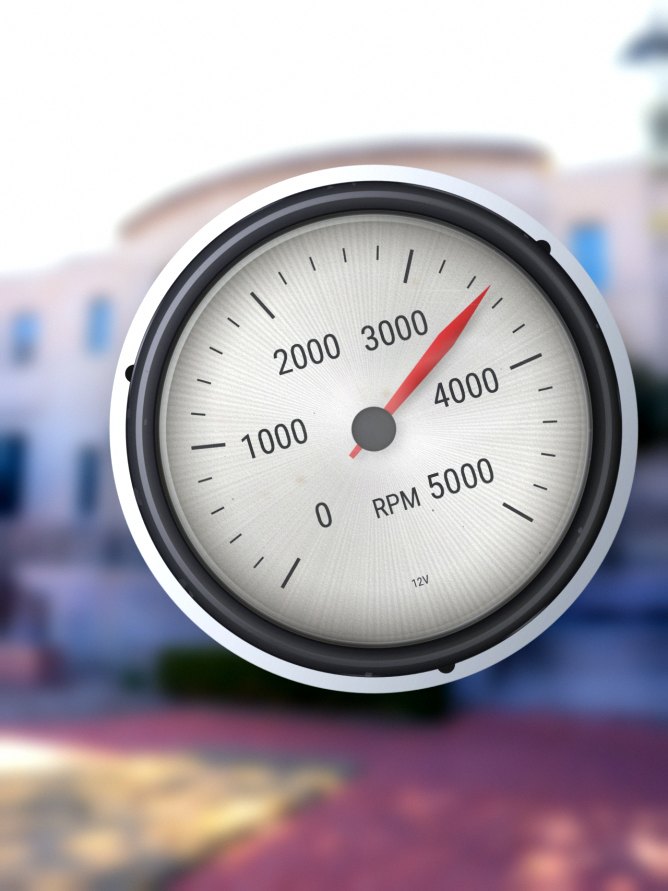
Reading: 3500 rpm
